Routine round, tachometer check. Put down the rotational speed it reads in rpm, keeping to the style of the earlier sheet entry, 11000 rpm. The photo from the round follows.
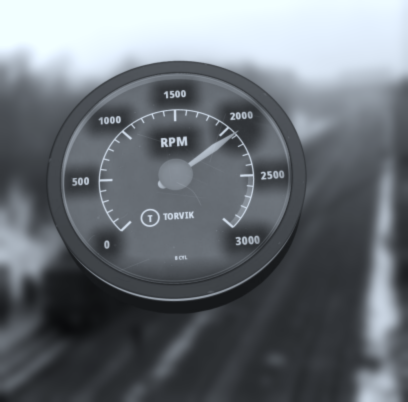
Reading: 2100 rpm
